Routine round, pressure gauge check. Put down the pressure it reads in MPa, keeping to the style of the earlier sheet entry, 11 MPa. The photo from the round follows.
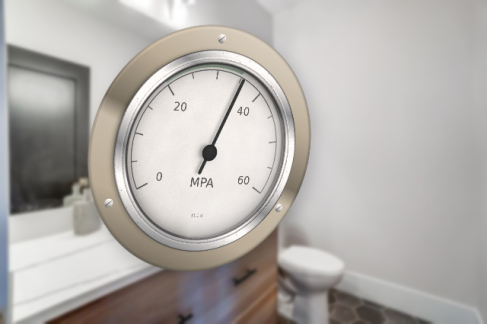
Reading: 35 MPa
